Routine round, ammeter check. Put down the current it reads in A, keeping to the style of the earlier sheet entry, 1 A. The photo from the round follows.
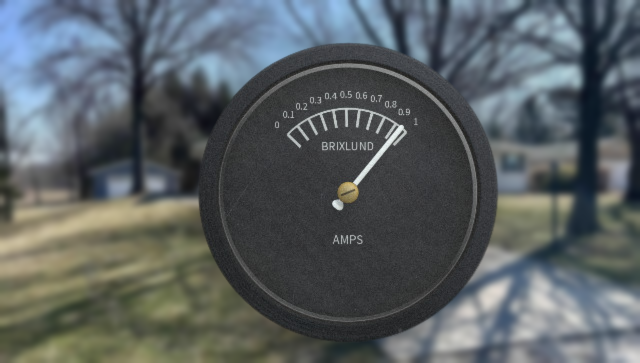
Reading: 0.95 A
